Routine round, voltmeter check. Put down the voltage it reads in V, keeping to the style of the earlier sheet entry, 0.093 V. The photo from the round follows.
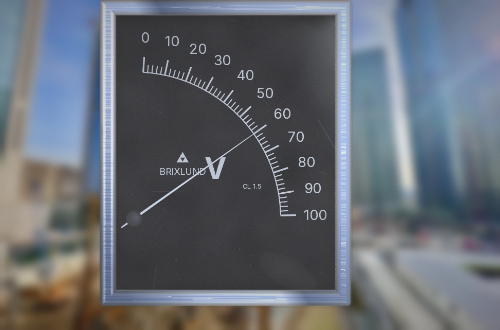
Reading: 60 V
